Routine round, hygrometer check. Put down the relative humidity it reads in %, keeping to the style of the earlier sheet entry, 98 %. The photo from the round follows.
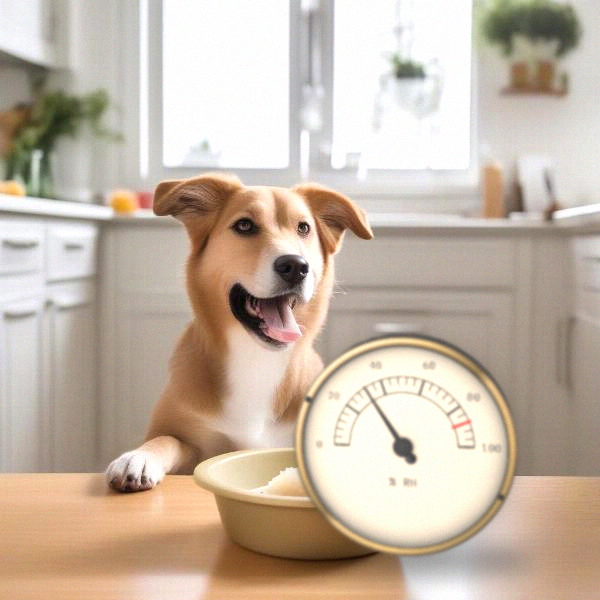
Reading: 32 %
